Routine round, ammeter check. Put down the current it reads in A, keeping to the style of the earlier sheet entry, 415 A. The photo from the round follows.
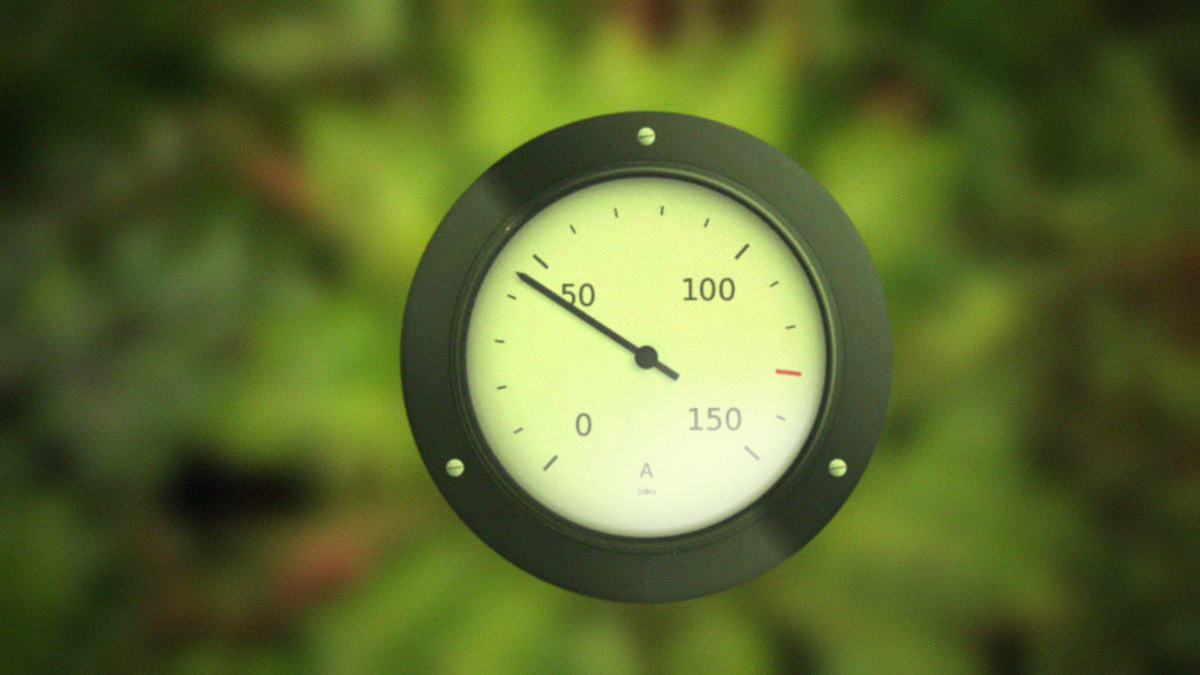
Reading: 45 A
